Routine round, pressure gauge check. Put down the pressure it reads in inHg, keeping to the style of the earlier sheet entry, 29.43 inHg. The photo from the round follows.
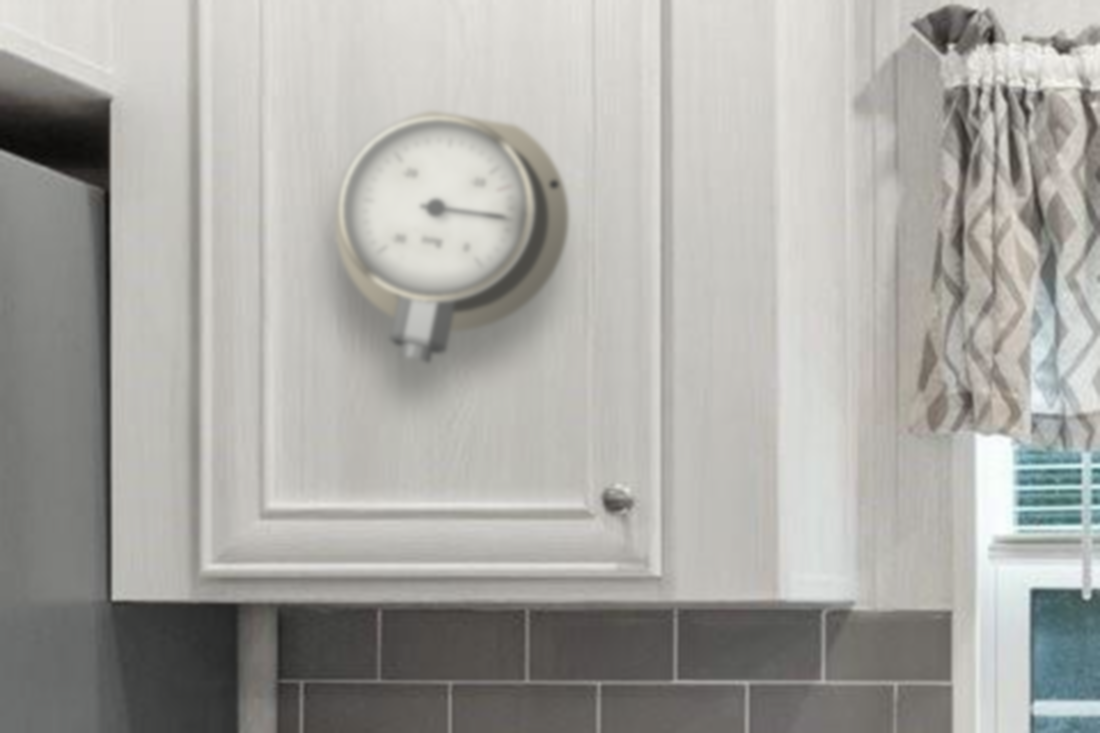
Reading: -5 inHg
